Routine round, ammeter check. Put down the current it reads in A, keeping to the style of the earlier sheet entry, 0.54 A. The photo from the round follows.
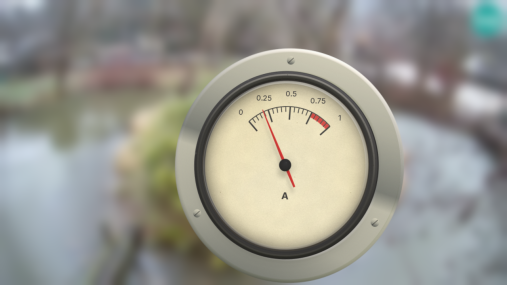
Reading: 0.2 A
